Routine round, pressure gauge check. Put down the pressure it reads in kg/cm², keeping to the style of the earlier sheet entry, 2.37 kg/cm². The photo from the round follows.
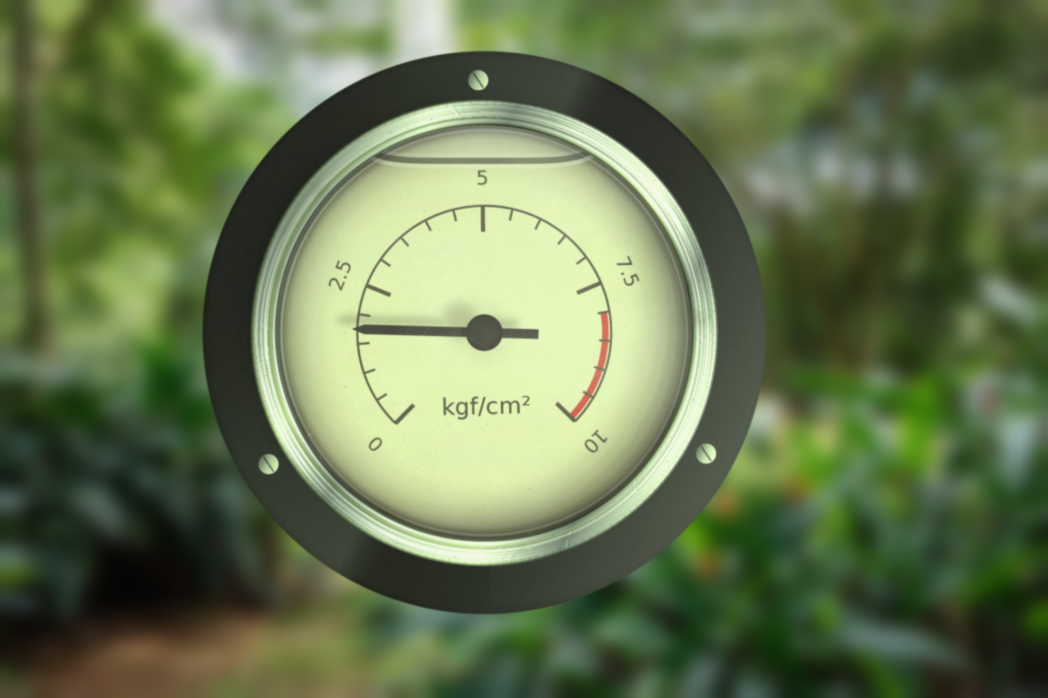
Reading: 1.75 kg/cm²
